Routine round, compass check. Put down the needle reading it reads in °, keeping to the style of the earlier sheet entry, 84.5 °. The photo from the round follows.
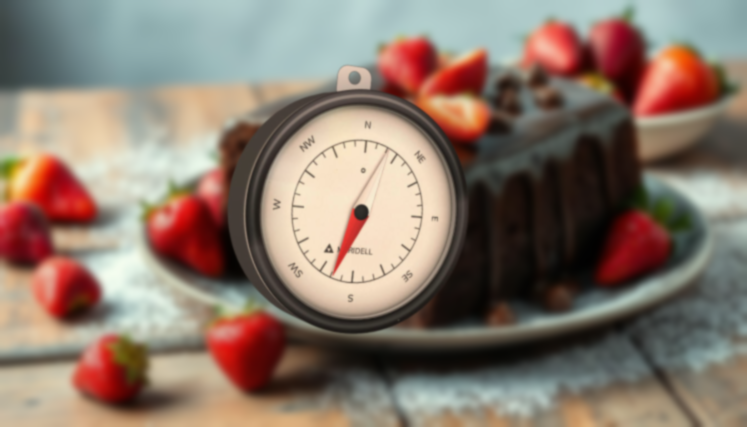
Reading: 200 °
